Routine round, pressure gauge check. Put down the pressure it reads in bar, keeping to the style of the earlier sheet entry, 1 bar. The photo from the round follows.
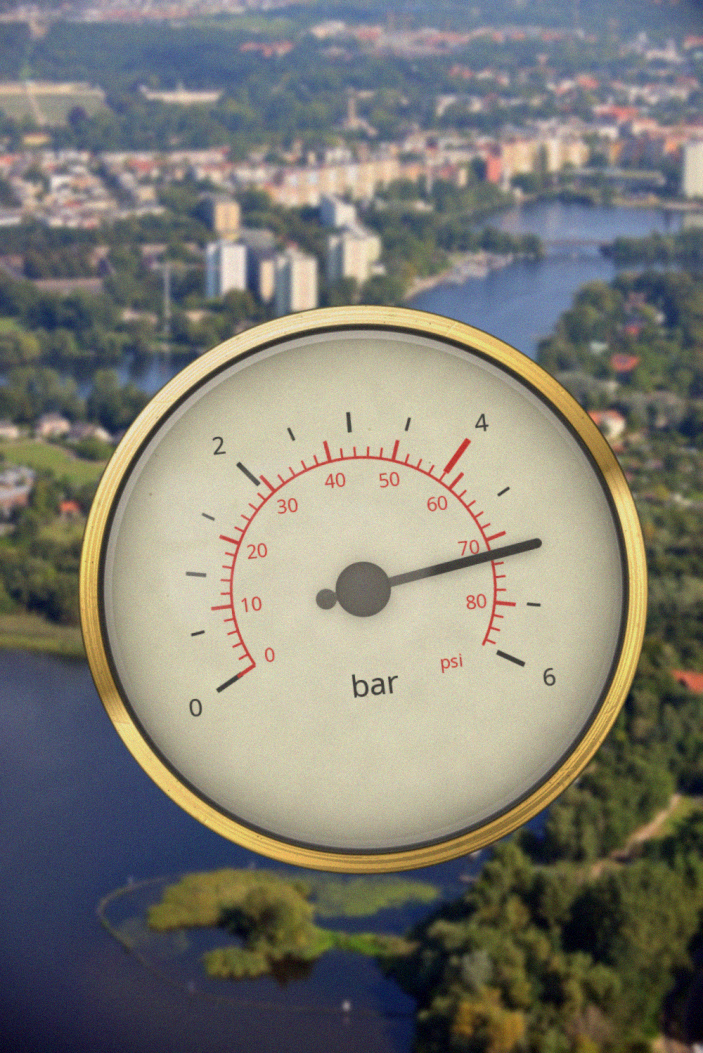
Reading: 5 bar
